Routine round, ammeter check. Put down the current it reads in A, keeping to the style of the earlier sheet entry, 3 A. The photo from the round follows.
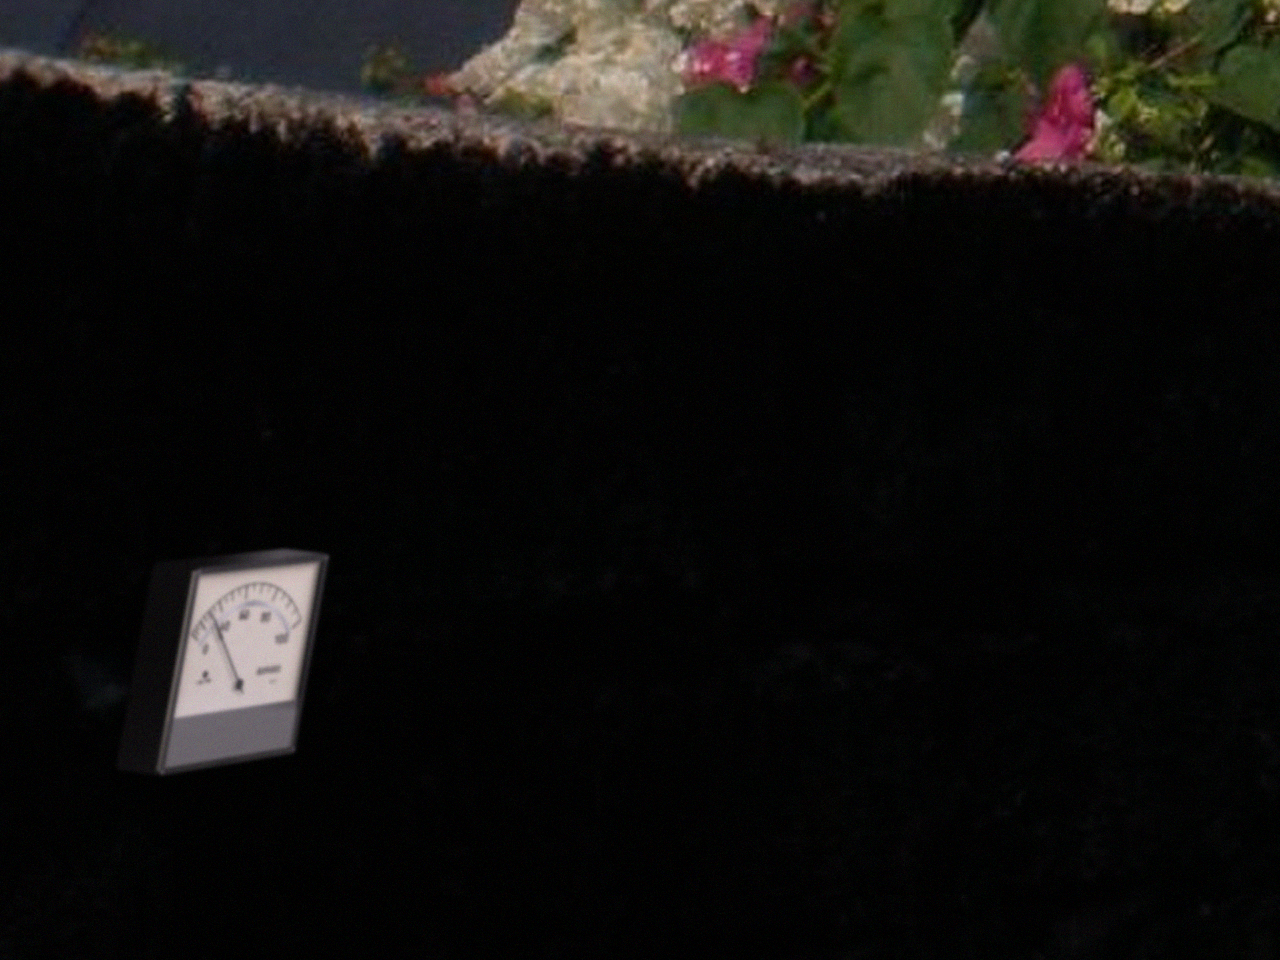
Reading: 30 A
